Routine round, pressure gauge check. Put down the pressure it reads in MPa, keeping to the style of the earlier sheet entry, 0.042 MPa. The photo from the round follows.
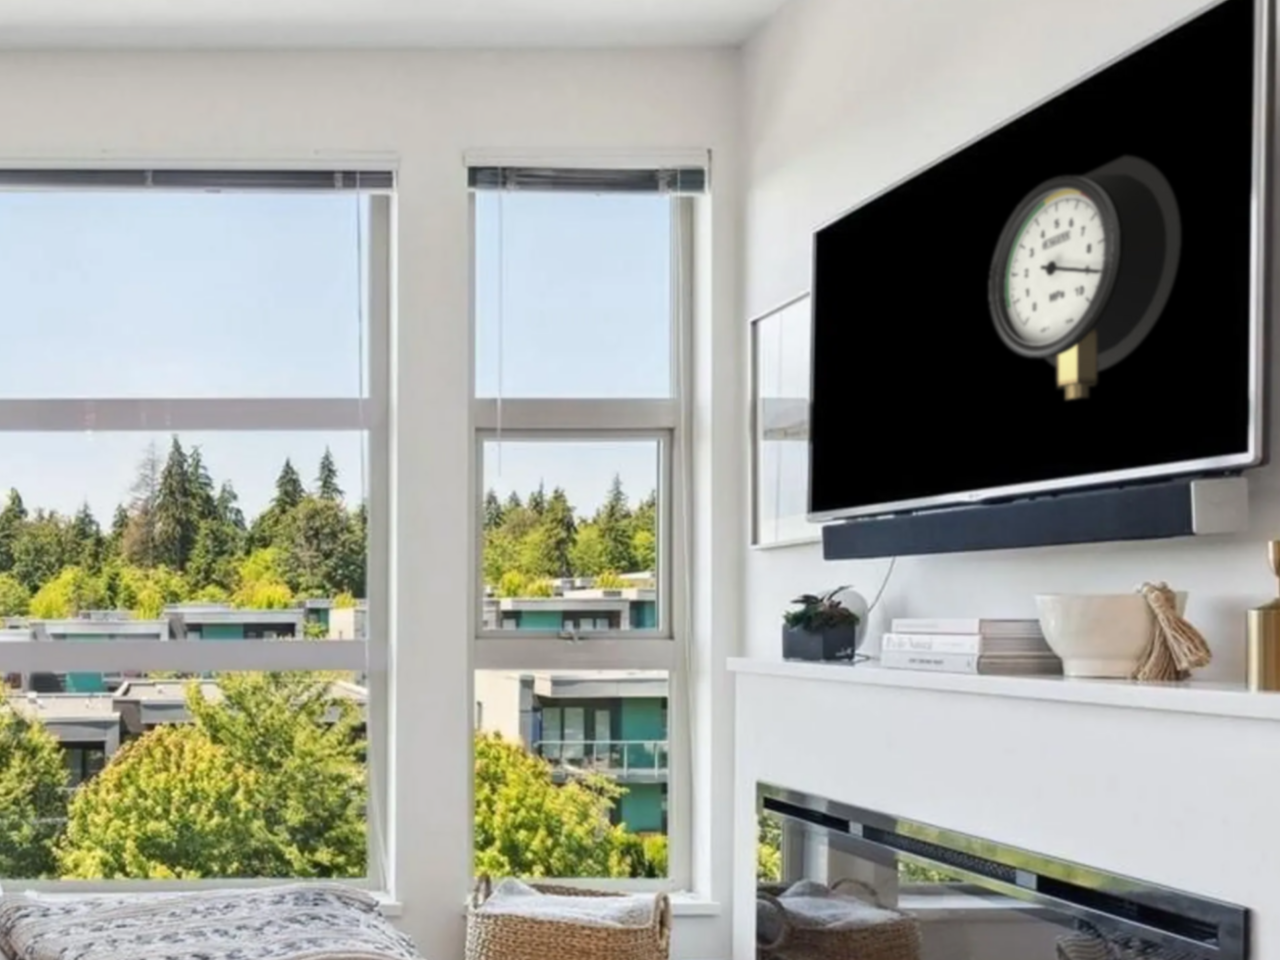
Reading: 9 MPa
